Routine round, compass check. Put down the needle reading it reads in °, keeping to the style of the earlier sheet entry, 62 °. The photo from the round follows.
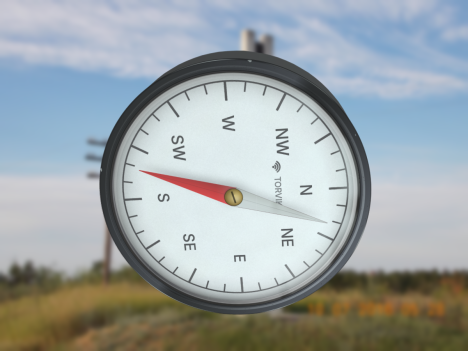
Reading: 200 °
